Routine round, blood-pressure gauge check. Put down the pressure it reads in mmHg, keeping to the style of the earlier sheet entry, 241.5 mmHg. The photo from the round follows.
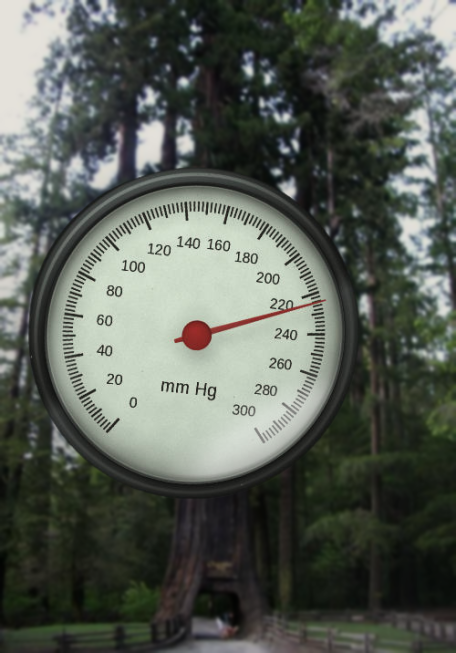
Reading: 224 mmHg
